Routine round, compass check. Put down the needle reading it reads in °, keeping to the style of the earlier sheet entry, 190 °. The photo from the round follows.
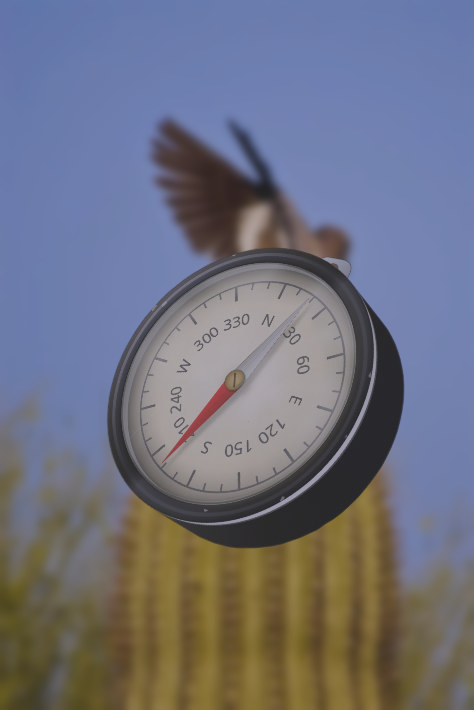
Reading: 200 °
